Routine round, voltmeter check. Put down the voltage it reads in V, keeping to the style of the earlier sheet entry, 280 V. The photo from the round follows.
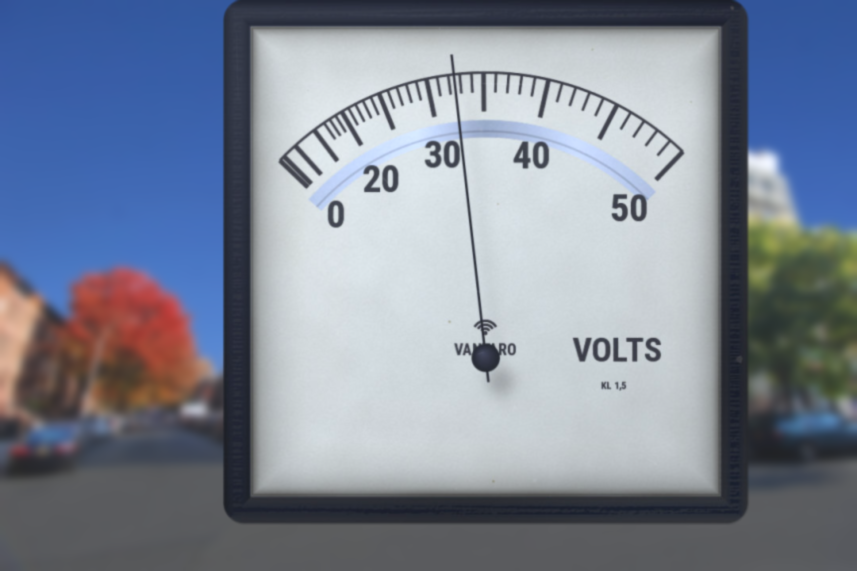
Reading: 32.5 V
